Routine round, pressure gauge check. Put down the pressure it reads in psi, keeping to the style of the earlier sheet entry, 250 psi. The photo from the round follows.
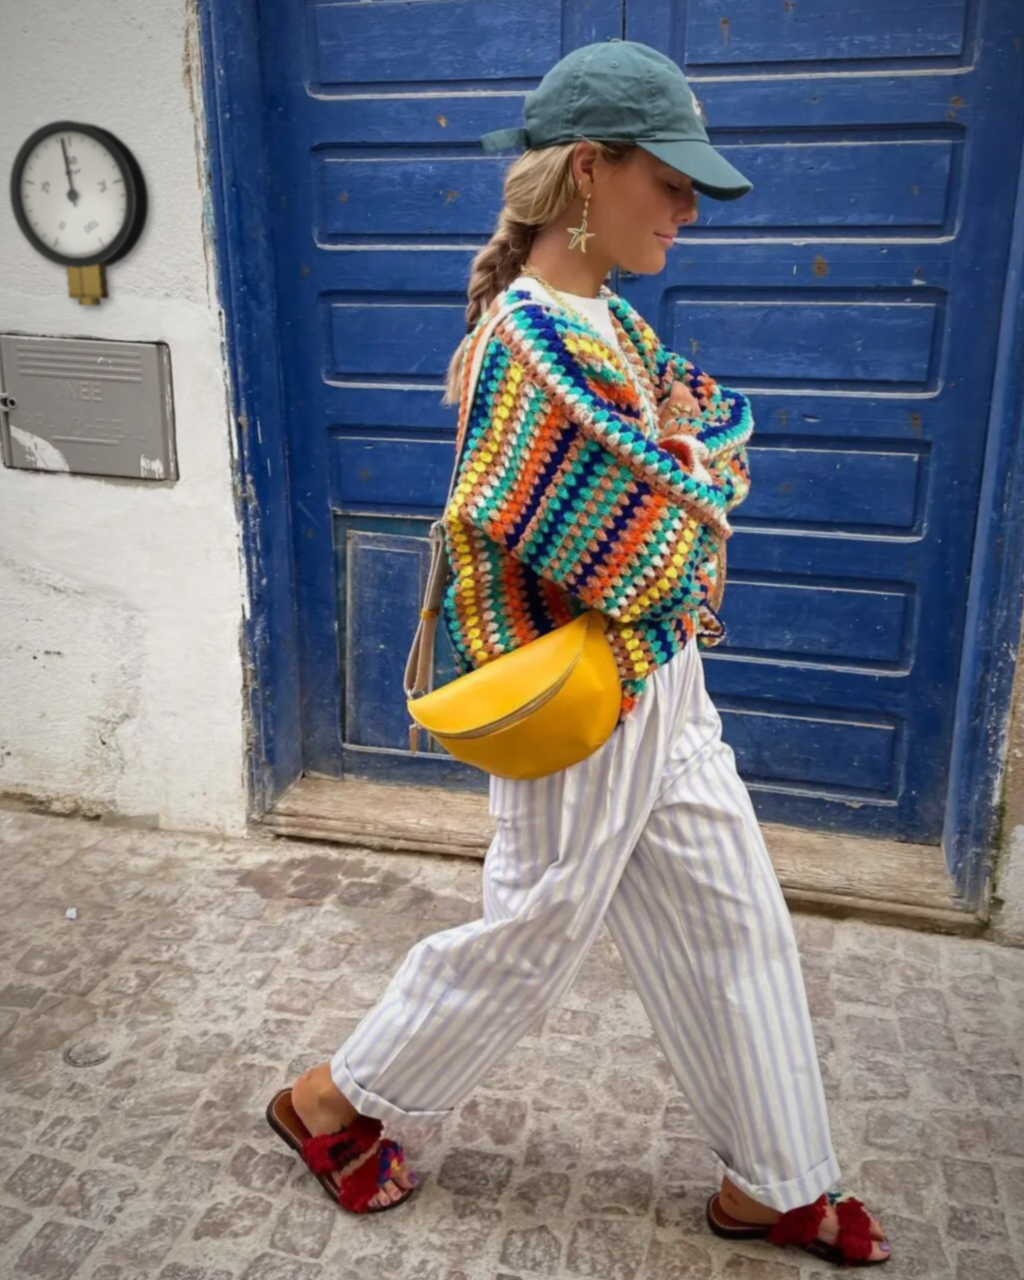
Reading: 47.5 psi
